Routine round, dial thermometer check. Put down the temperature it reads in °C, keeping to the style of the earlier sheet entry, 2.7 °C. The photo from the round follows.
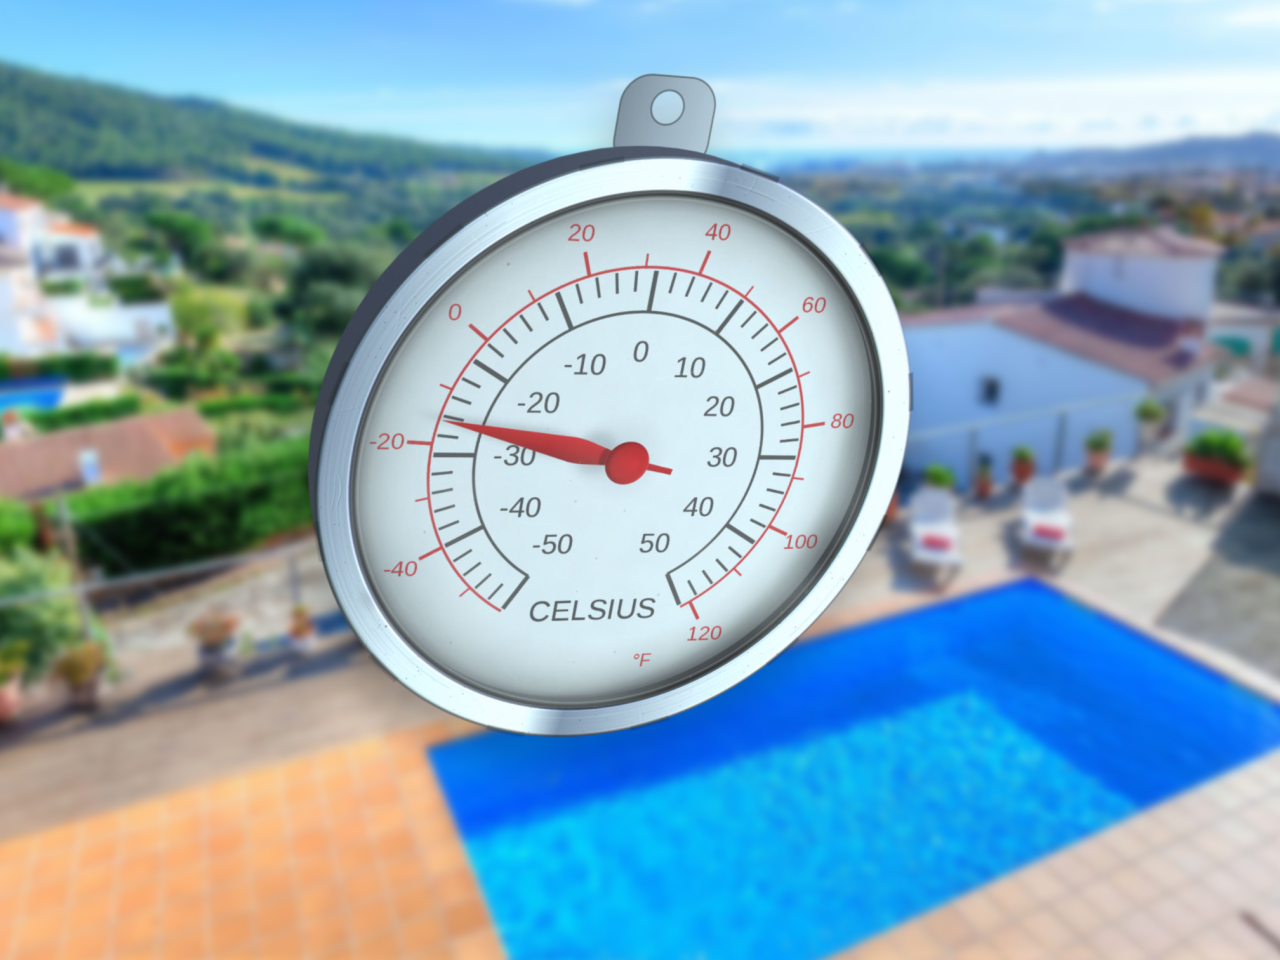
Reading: -26 °C
